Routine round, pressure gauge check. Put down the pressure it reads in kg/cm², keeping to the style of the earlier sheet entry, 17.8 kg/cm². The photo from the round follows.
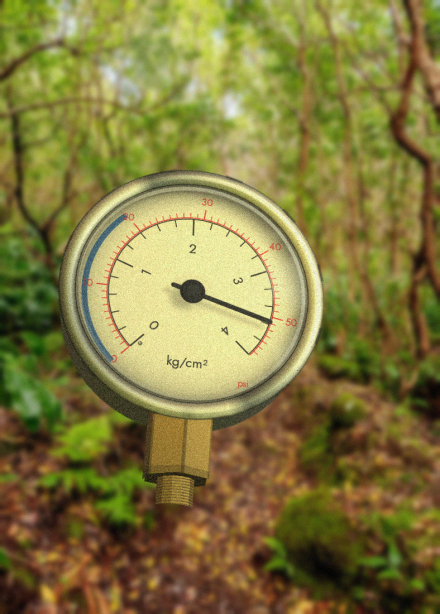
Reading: 3.6 kg/cm²
